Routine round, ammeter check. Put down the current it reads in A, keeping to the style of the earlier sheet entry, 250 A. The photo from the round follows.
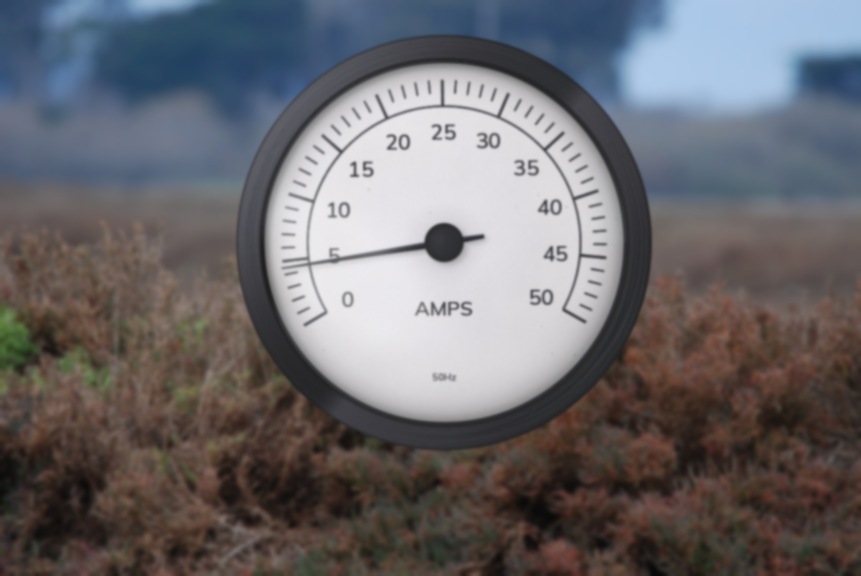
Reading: 4.5 A
